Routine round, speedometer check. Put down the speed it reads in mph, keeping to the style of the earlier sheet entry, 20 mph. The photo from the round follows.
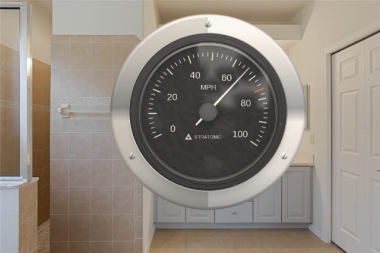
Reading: 66 mph
